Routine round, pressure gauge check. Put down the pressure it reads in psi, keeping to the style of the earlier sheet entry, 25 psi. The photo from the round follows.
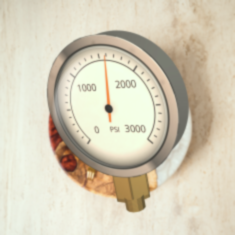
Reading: 1600 psi
